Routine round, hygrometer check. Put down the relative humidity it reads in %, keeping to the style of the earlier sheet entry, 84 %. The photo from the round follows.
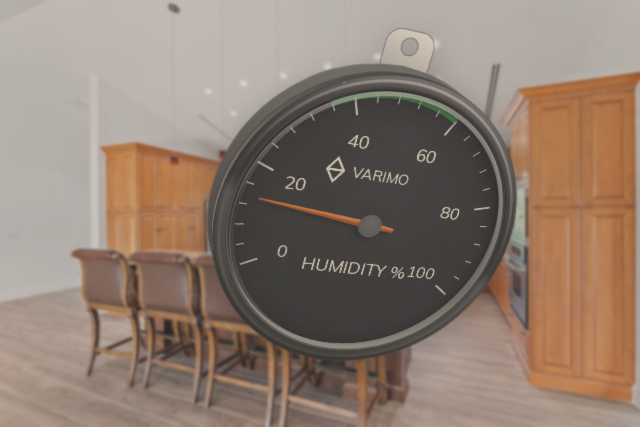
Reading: 14 %
